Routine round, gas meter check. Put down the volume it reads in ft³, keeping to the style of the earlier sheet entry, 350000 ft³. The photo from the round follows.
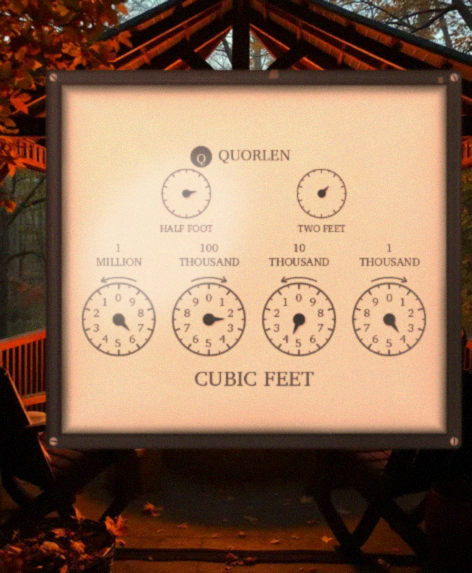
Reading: 624400 ft³
